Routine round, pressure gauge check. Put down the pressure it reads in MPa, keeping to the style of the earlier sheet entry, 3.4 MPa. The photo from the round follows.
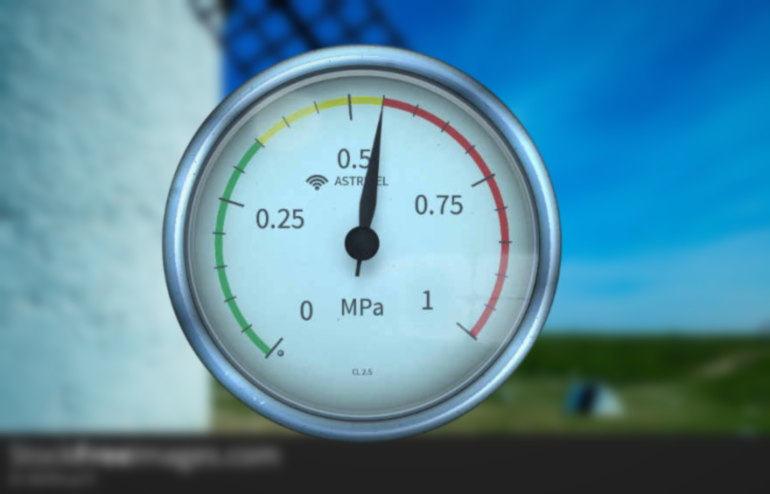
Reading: 0.55 MPa
